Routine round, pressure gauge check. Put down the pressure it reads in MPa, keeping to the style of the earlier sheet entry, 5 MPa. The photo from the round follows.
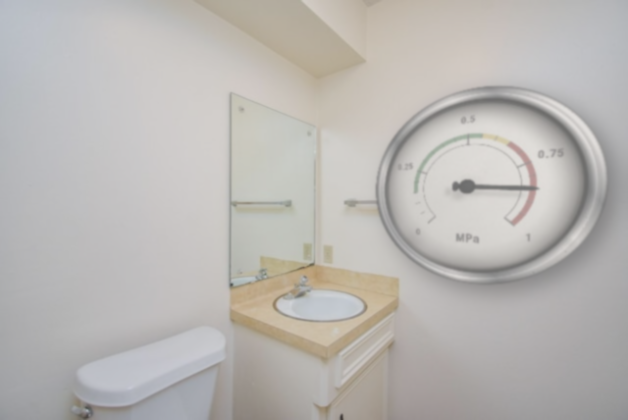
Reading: 0.85 MPa
